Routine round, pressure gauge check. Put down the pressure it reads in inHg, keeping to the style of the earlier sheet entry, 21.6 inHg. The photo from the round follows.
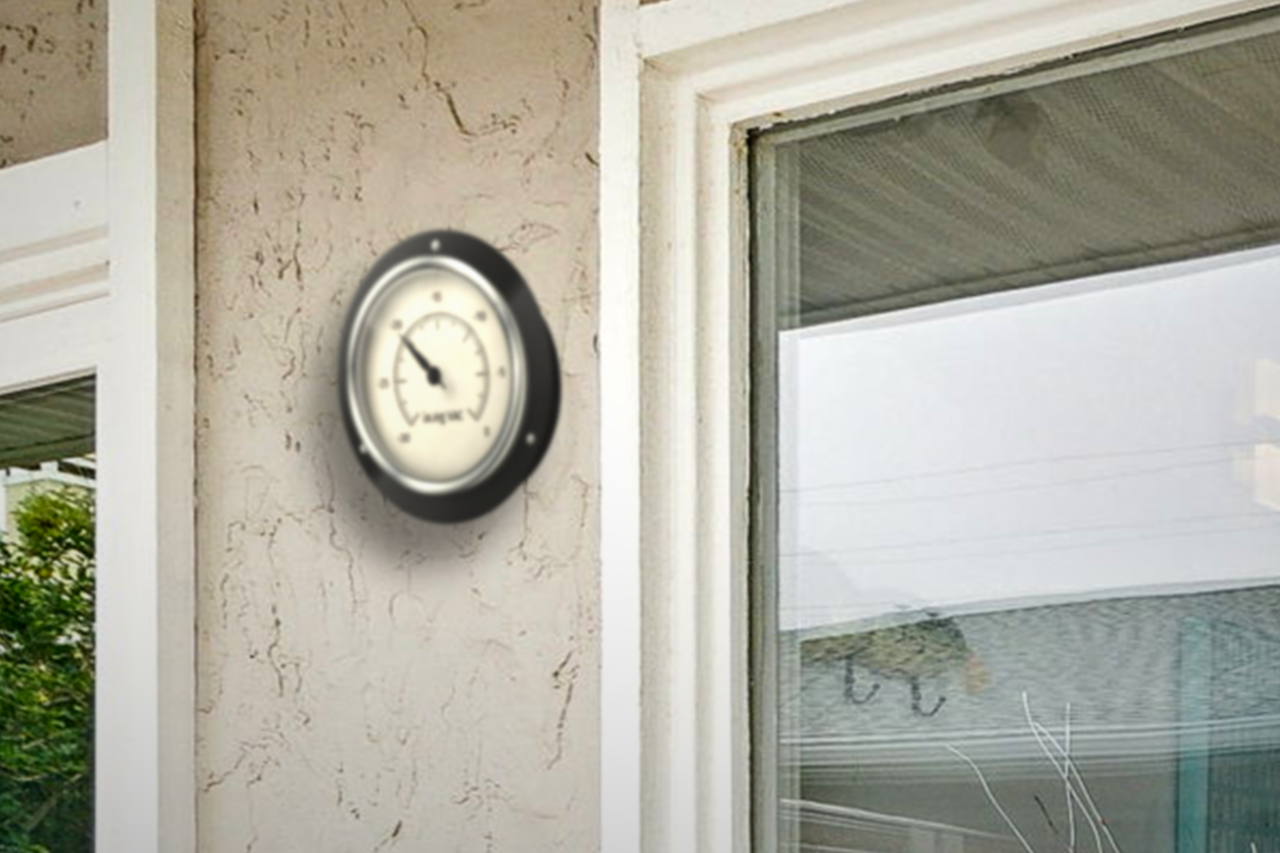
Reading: -20 inHg
